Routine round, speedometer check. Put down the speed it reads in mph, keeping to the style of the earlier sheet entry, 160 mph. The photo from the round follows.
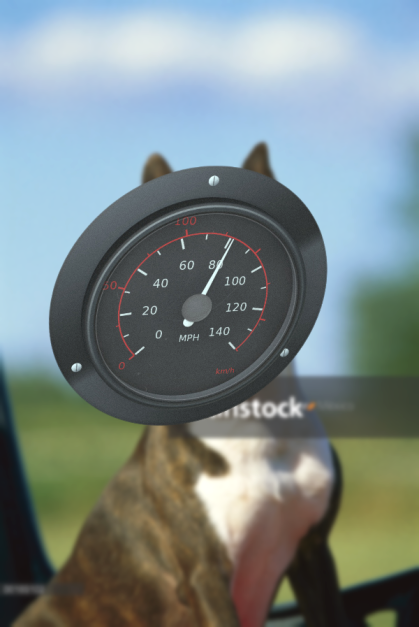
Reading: 80 mph
